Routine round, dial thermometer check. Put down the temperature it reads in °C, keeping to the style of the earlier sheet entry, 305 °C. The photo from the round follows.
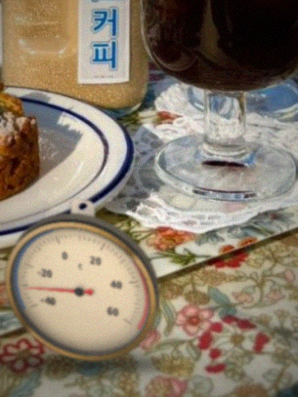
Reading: -30 °C
